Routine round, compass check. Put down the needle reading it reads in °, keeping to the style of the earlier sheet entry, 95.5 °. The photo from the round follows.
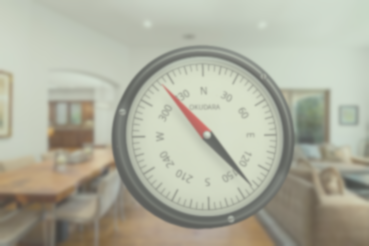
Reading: 320 °
